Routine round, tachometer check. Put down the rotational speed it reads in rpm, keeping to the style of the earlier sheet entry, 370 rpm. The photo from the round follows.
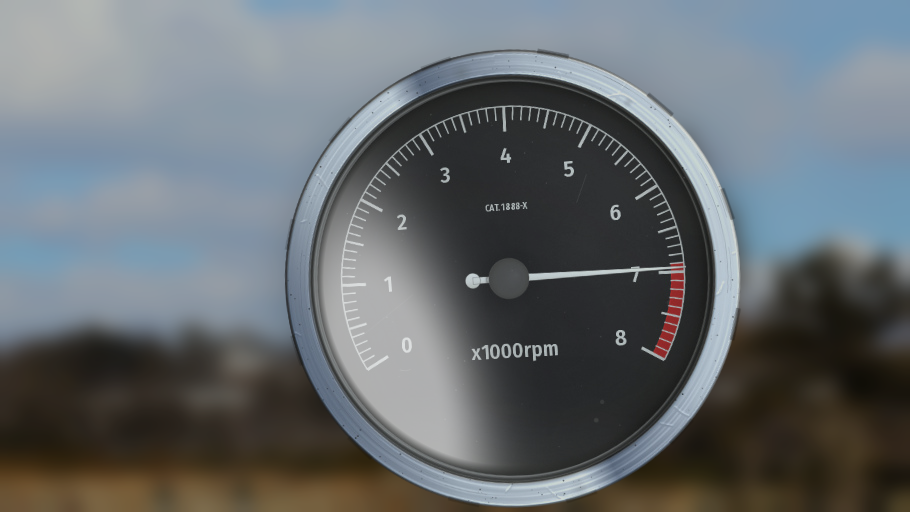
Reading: 6950 rpm
